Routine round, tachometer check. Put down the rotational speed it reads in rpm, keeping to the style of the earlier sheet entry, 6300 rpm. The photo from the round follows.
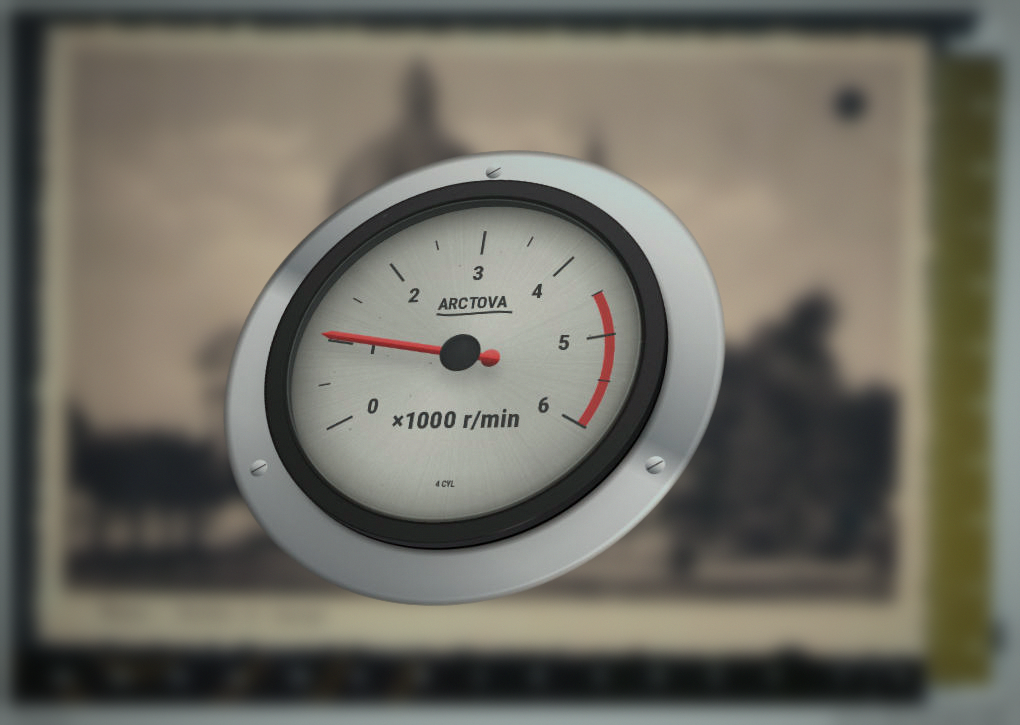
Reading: 1000 rpm
